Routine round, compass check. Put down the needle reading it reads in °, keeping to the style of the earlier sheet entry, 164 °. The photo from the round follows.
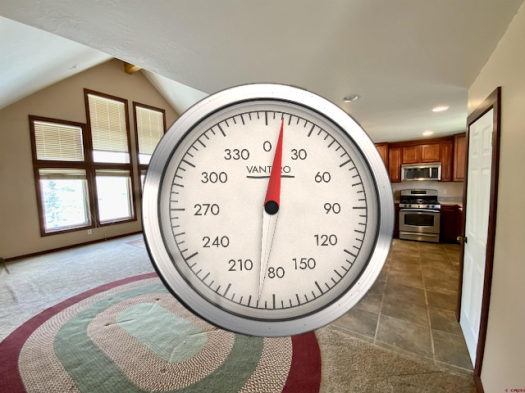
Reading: 10 °
